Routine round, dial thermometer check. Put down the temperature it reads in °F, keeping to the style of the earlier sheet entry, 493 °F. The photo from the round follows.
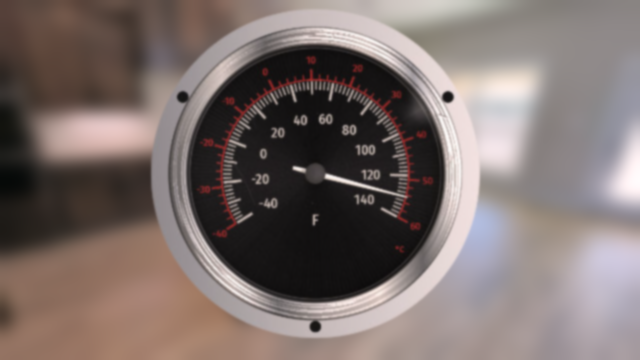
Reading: 130 °F
